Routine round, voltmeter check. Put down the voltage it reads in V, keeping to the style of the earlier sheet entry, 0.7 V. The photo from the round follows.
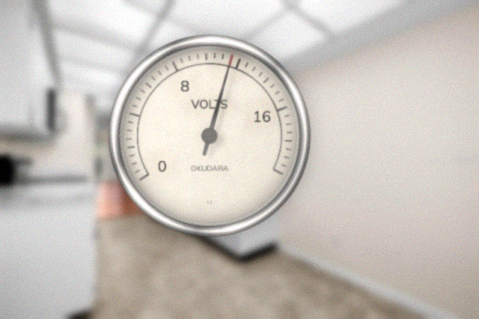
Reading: 11.5 V
